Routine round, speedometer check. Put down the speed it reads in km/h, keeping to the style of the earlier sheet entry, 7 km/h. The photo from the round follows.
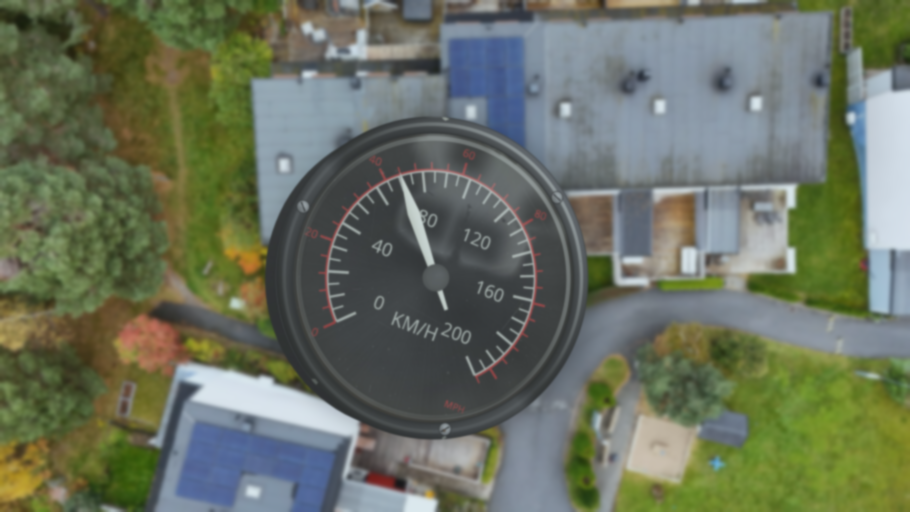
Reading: 70 km/h
